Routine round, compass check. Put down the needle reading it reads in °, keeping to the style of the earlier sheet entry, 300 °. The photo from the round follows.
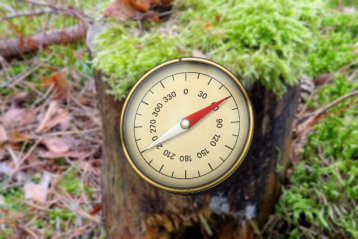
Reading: 60 °
